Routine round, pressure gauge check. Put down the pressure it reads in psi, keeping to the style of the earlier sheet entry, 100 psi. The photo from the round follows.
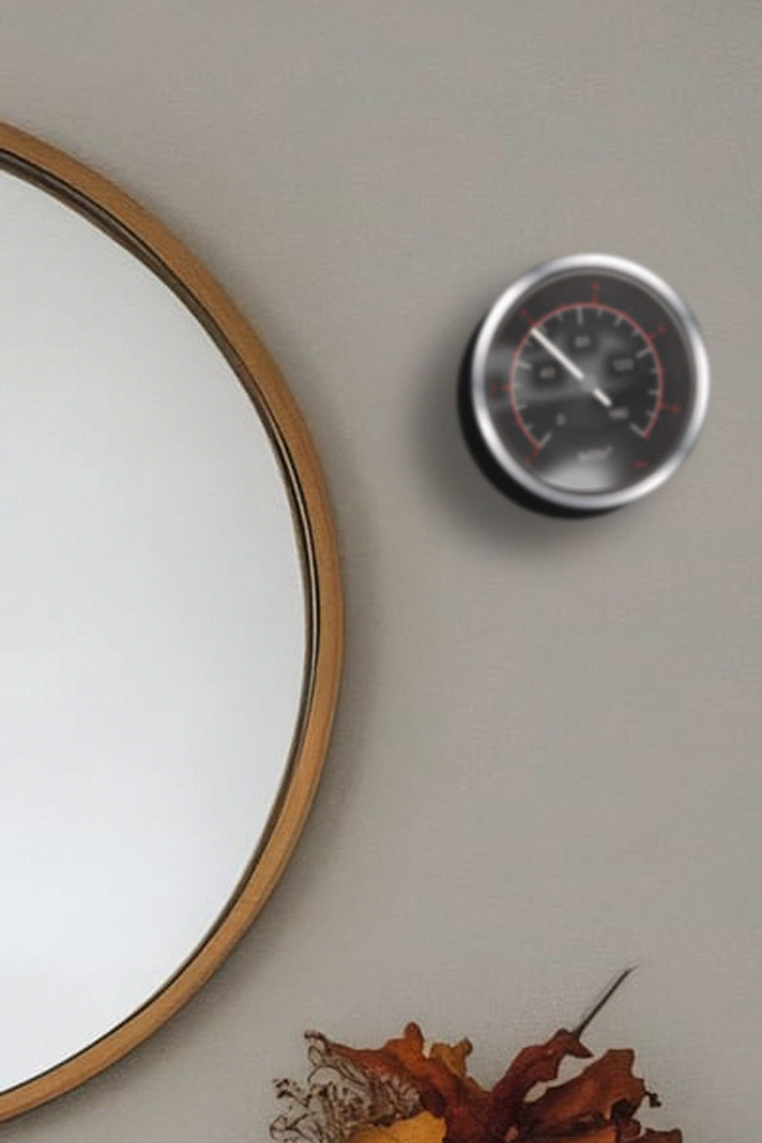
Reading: 55 psi
